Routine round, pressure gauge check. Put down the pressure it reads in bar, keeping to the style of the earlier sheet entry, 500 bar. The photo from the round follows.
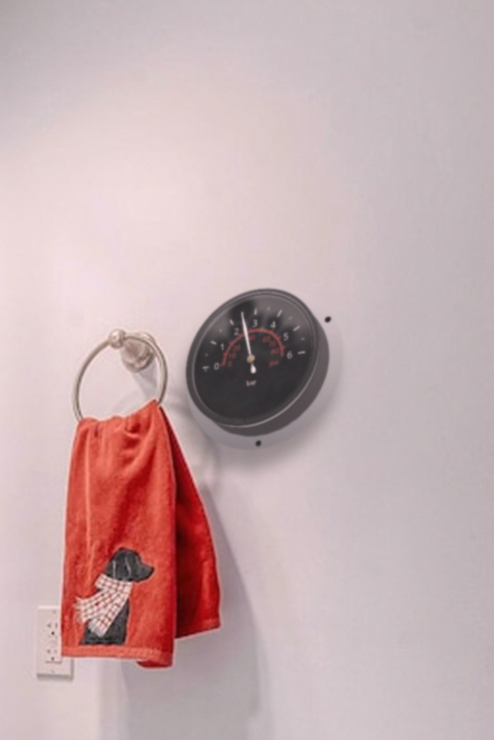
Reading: 2.5 bar
